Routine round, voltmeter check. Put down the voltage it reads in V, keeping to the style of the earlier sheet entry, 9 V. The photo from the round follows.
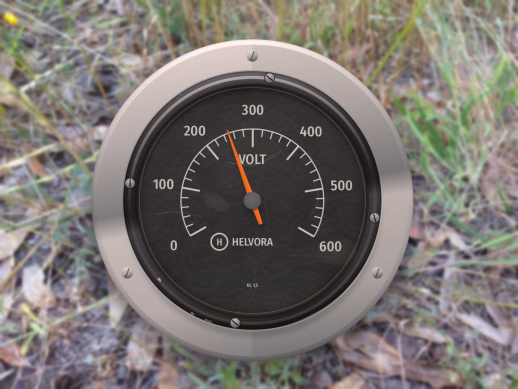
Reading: 250 V
